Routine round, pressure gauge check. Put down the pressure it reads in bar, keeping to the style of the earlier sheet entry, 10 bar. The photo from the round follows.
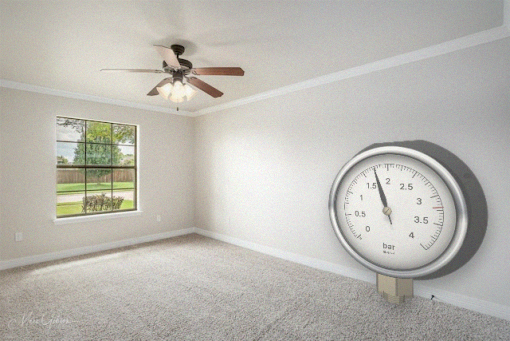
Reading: 1.75 bar
